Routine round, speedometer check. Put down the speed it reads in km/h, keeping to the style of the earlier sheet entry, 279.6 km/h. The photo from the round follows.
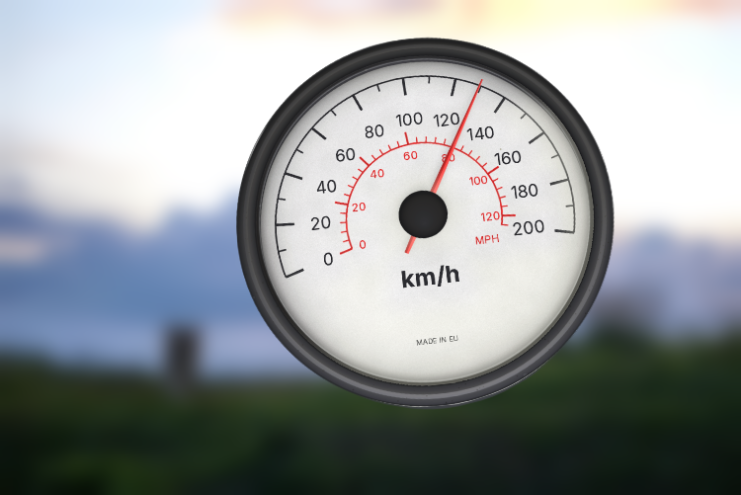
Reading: 130 km/h
